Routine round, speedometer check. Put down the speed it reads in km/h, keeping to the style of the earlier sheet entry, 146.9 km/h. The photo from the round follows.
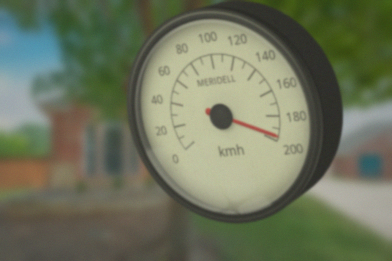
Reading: 195 km/h
